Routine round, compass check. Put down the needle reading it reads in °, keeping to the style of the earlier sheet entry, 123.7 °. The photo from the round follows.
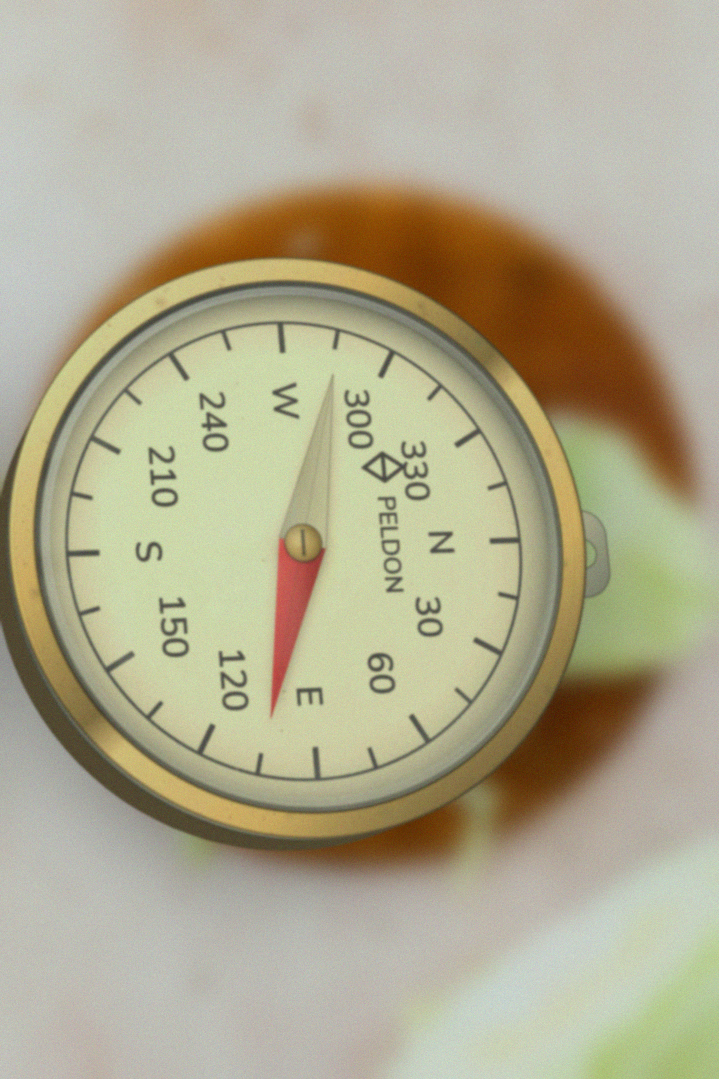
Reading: 105 °
